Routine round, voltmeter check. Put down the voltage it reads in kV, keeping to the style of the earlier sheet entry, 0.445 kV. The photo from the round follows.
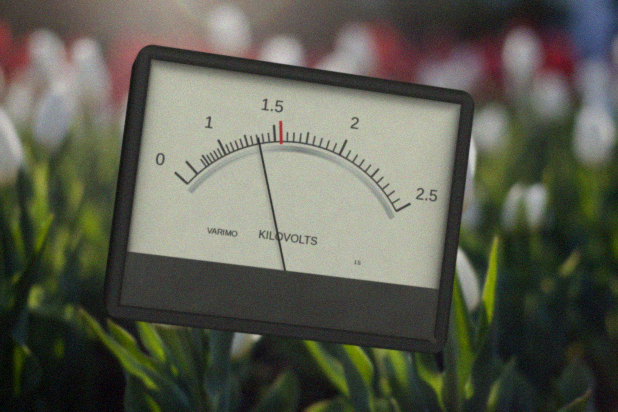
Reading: 1.35 kV
